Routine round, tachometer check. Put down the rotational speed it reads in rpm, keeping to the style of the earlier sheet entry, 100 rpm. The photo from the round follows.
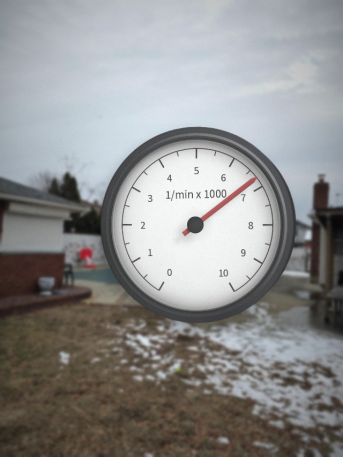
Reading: 6750 rpm
